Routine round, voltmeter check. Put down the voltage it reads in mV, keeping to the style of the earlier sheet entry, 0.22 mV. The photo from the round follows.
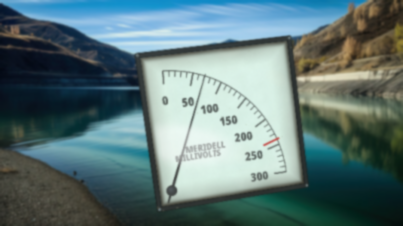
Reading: 70 mV
